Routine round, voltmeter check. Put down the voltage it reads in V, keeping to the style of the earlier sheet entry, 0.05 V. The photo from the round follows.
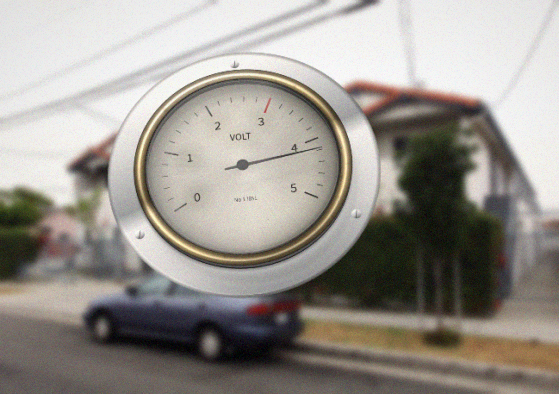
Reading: 4.2 V
